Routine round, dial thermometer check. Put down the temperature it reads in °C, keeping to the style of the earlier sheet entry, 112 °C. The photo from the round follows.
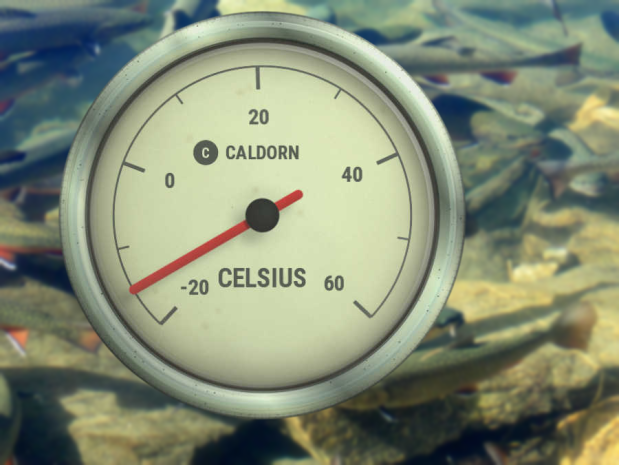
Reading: -15 °C
